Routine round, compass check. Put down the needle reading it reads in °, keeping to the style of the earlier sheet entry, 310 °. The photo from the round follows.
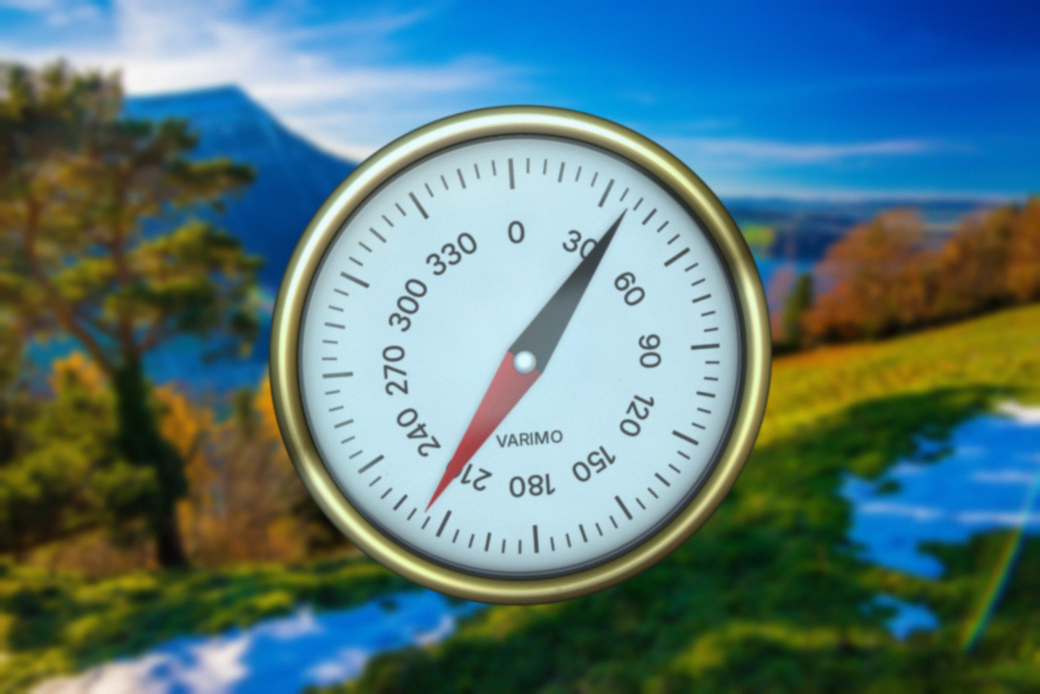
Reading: 217.5 °
